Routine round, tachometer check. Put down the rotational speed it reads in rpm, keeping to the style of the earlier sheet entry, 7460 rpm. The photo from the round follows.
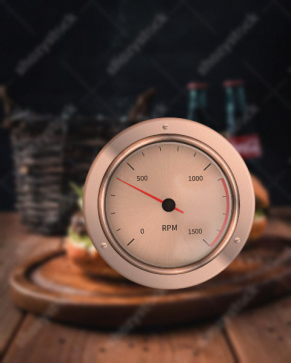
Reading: 400 rpm
